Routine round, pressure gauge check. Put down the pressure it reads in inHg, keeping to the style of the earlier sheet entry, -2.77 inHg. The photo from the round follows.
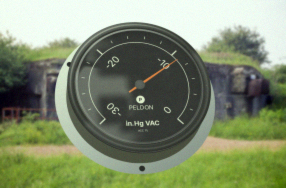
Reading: -9 inHg
